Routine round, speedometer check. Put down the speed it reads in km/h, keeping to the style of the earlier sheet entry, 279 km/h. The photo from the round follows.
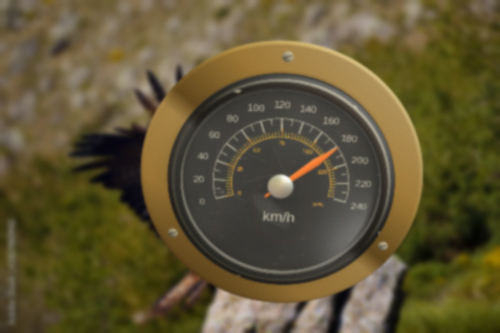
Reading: 180 km/h
